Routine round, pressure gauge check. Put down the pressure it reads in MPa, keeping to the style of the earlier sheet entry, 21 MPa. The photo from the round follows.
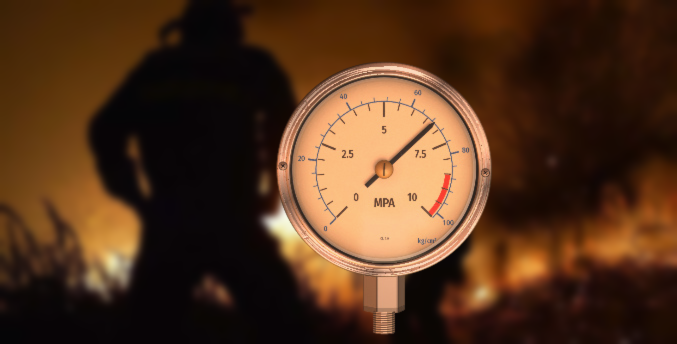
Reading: 6.75 MPa
